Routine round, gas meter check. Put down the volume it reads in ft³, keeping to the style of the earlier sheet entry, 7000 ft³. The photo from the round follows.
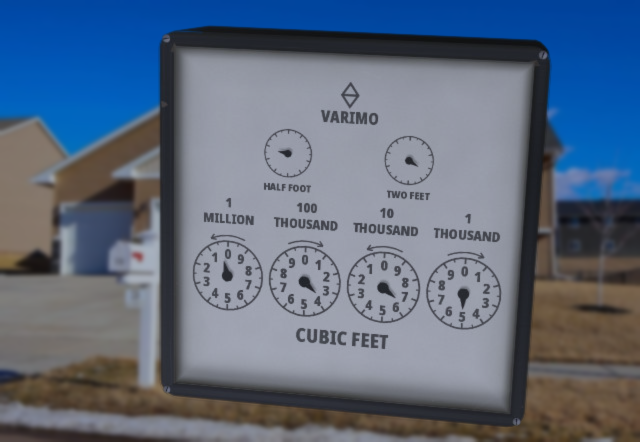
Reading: 36500 ft³
